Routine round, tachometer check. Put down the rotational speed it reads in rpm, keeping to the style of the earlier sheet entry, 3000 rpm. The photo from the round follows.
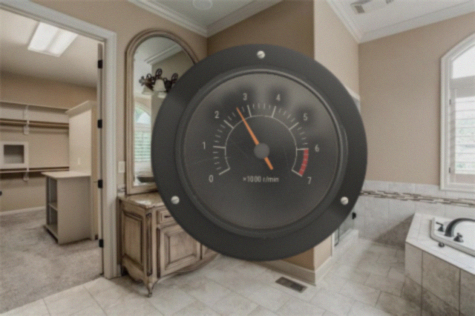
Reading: 2600 rpm
